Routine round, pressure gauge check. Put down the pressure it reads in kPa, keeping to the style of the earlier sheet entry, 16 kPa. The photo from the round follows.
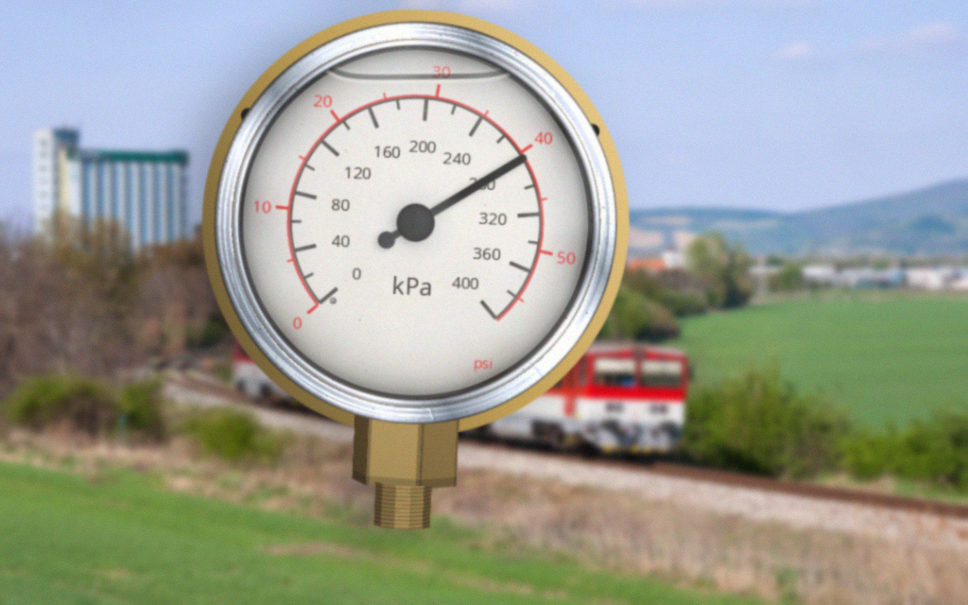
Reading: 280 kPa
